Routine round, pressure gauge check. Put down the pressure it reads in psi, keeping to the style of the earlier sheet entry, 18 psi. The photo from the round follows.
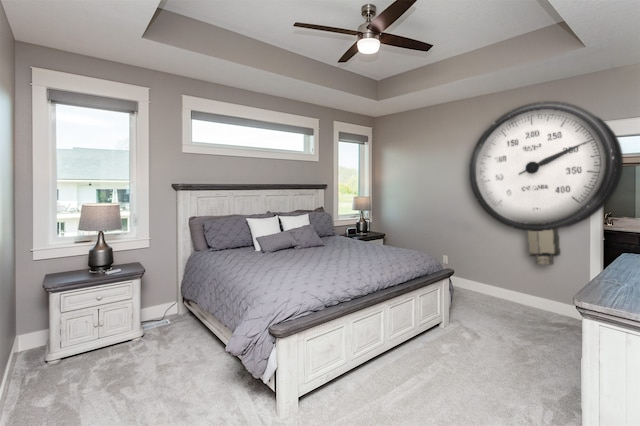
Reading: 300 psi
